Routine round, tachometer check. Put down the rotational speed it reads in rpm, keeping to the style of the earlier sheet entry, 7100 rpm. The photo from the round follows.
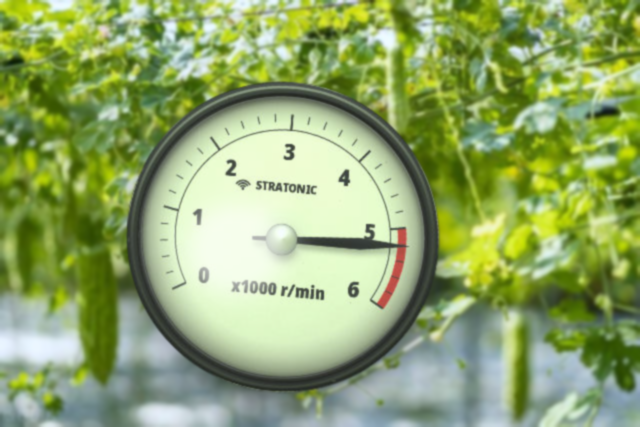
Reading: 5200 rpm
